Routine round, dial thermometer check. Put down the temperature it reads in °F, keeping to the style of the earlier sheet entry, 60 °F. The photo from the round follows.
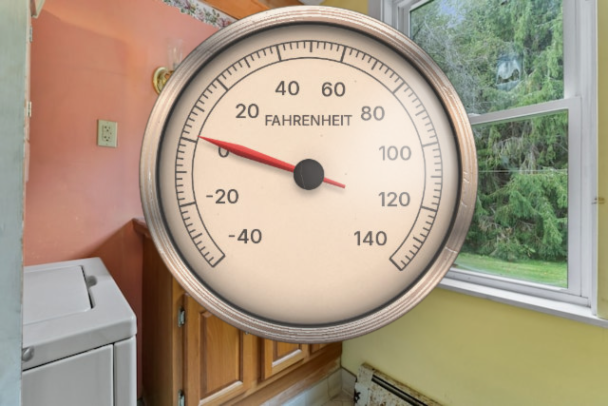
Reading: 2 °F
